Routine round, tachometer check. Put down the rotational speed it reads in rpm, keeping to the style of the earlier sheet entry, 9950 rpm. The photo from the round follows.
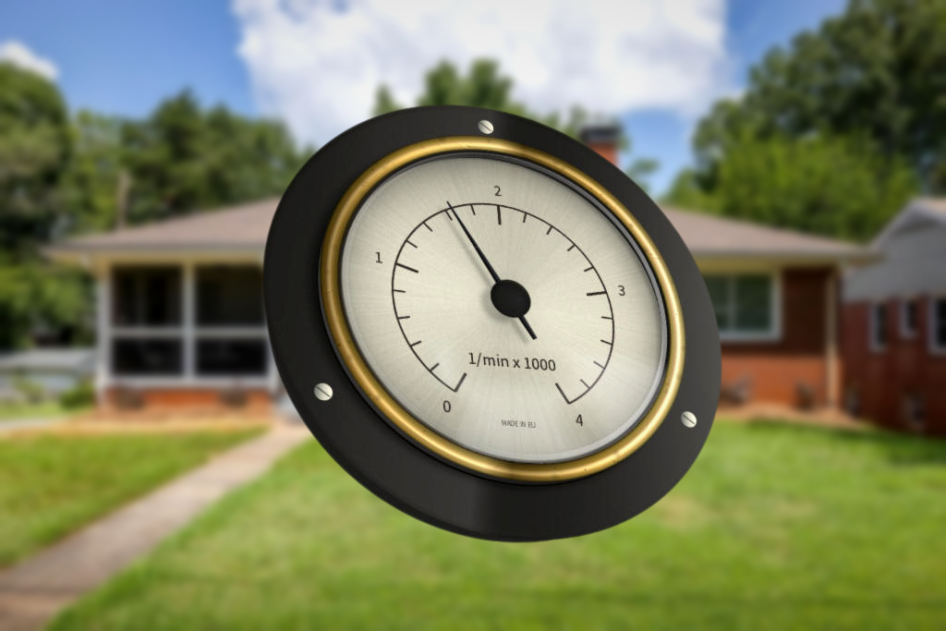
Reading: 1600 rpm
